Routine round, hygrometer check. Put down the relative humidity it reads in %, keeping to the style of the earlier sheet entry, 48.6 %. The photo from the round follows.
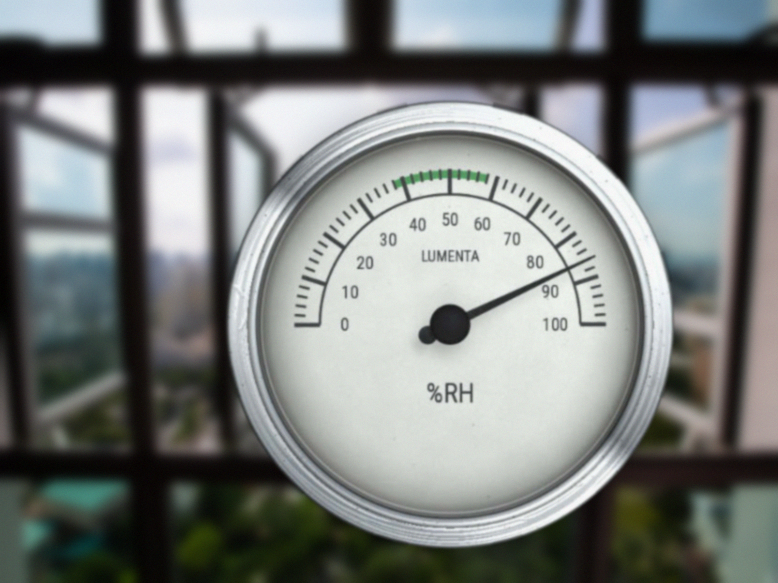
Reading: 86 %
